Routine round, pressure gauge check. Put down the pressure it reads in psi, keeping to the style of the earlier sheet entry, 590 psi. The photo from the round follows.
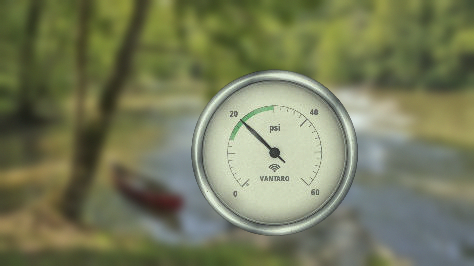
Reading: 20 psi
